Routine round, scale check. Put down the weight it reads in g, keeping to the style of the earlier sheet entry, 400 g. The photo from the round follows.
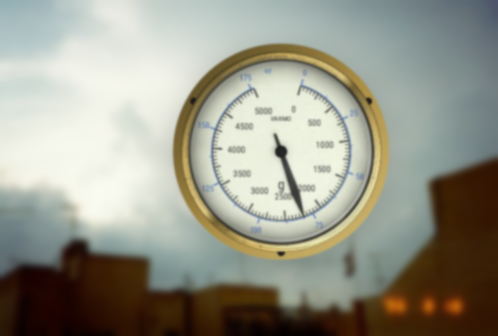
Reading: 2250 g
